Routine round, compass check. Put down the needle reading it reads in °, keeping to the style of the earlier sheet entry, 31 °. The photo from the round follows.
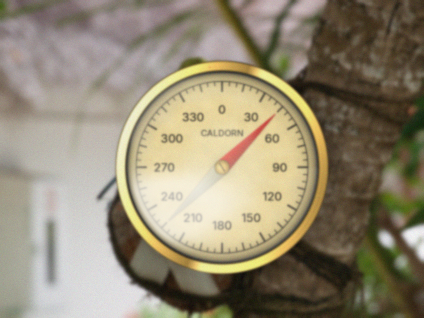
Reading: 45 °
